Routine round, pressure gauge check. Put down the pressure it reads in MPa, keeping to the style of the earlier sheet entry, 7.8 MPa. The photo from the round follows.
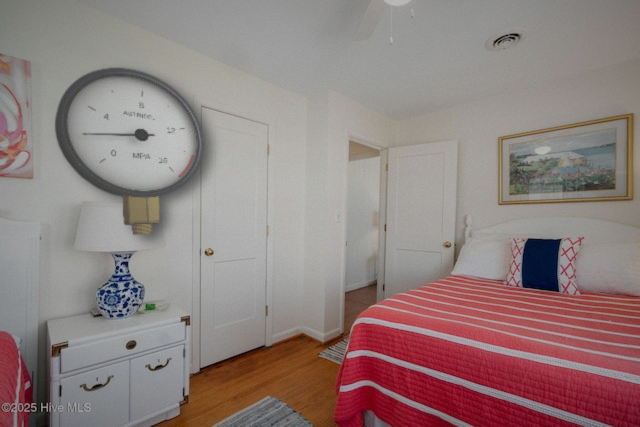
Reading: 2 MPa
